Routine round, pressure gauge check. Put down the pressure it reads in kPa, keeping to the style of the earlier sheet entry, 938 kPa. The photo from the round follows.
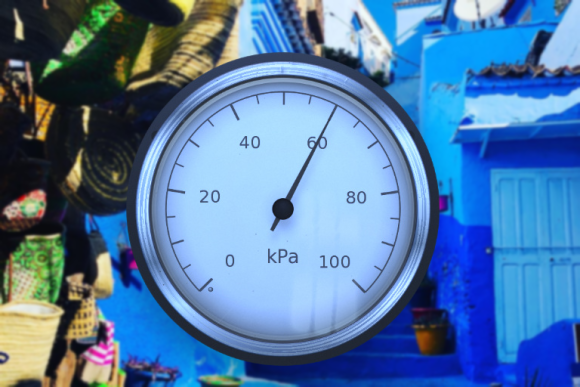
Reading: 60 kPa
